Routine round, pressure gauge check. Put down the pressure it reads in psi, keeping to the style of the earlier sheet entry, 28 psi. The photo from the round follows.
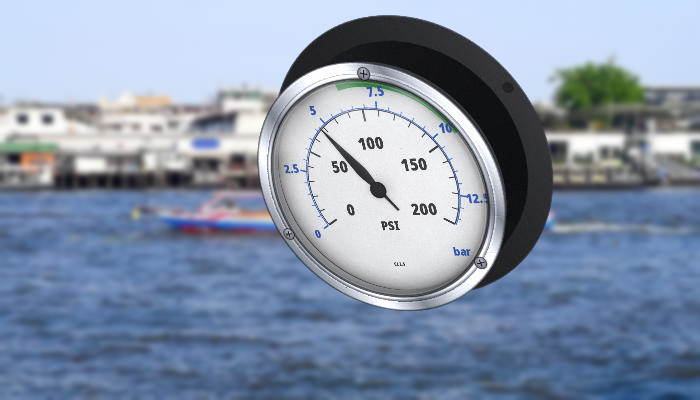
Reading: 70 psi
